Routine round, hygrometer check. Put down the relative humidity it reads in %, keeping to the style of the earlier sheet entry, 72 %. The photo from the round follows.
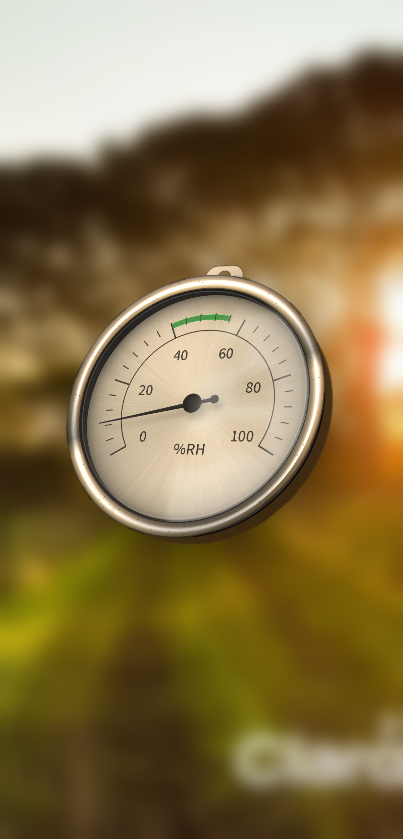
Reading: 8 %
